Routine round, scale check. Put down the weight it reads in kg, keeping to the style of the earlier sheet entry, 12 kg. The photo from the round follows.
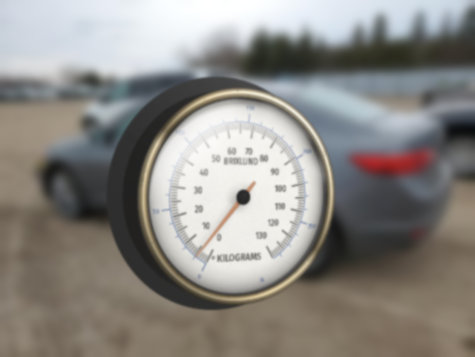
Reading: 5 kg
